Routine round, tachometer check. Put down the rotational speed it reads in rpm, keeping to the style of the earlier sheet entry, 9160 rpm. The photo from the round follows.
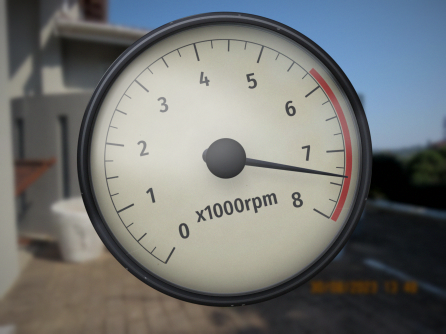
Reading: 7375 rpm
